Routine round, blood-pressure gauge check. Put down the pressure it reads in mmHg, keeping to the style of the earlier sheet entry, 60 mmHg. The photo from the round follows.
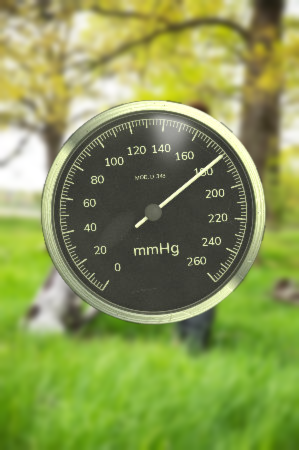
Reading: 180 mmHg
